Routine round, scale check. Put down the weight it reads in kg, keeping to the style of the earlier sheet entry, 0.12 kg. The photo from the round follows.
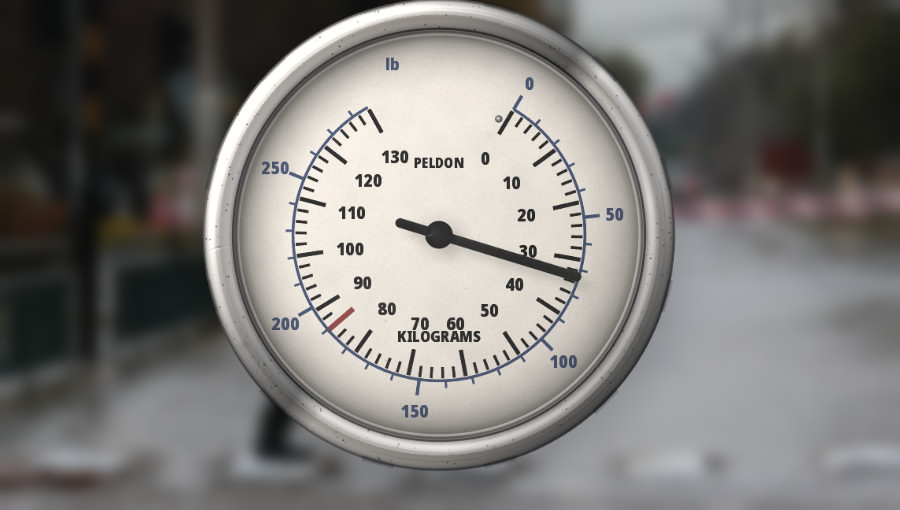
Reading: 33 kg
